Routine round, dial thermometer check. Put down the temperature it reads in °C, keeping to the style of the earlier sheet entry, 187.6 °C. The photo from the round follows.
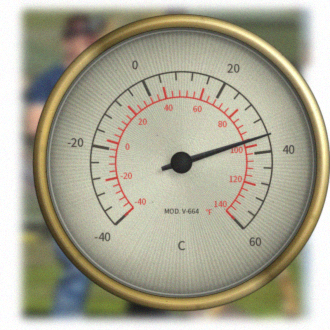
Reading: 36 °C
